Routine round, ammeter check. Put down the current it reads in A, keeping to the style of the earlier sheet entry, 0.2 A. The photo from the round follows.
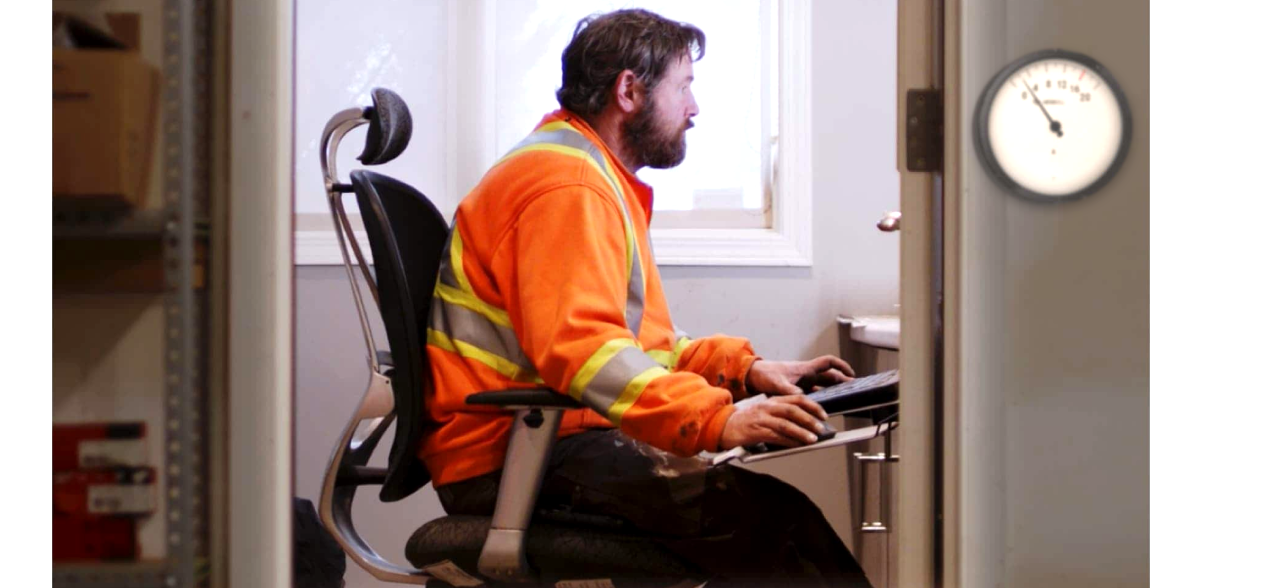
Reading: 2 A
